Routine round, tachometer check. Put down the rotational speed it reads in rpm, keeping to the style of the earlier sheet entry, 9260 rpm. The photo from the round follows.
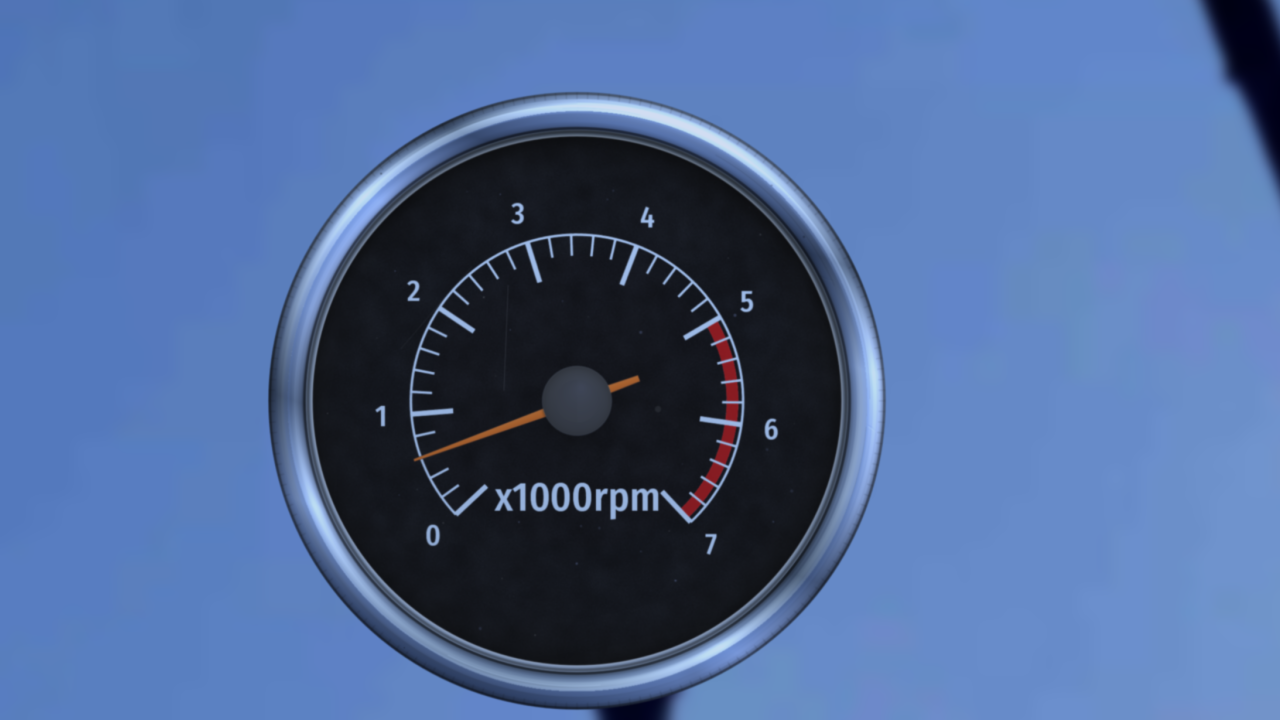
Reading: 600 rpm
